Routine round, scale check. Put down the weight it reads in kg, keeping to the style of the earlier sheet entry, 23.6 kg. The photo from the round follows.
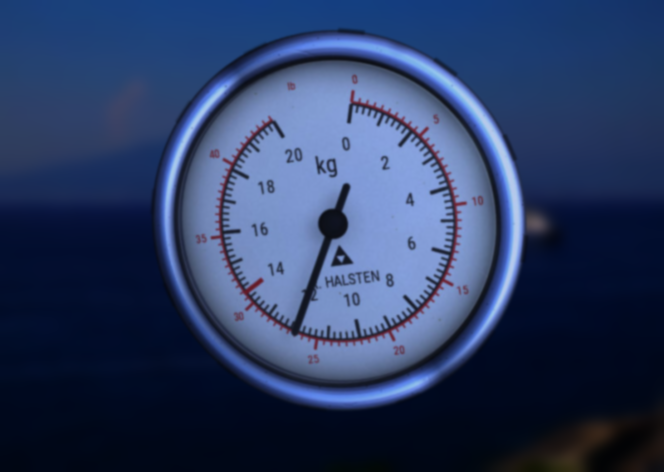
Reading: 12 kg
